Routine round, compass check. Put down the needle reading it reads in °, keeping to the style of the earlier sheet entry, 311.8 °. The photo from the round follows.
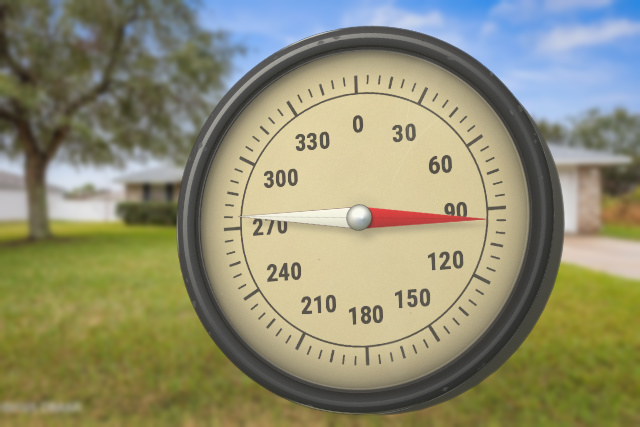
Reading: 95 °
